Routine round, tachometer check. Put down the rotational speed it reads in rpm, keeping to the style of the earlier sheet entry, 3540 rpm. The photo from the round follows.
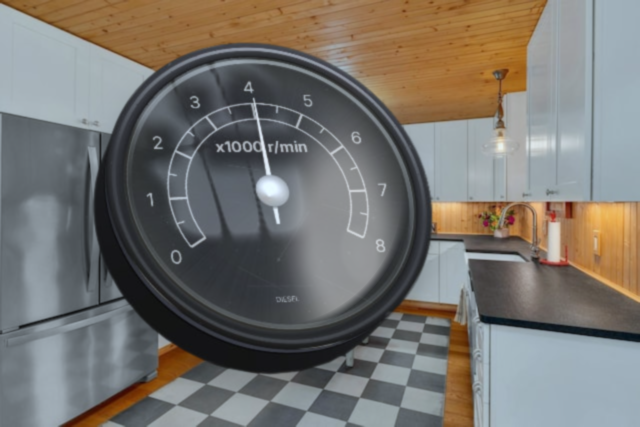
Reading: 4000 rpm
